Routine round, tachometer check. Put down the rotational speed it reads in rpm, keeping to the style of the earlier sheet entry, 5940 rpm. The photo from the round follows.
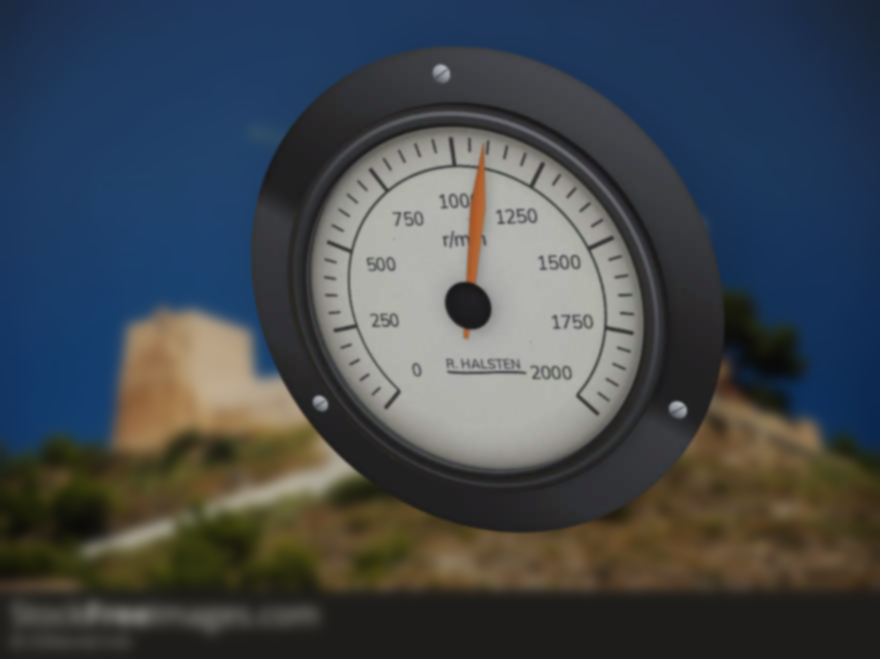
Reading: 1100 rpm
